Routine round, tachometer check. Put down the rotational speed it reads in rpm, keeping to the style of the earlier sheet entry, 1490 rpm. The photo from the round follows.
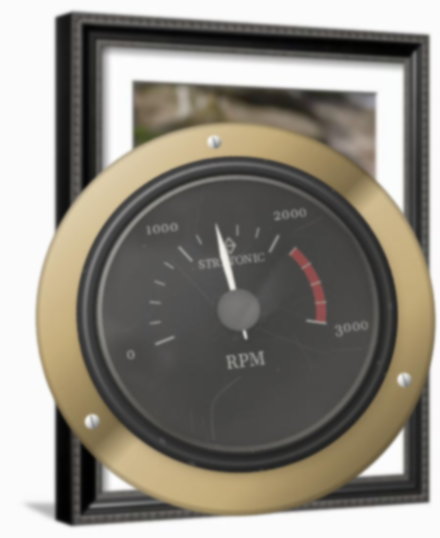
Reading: 1400 rpm
